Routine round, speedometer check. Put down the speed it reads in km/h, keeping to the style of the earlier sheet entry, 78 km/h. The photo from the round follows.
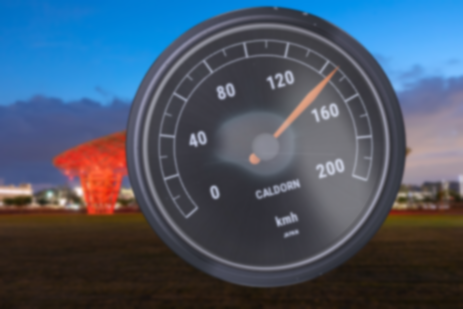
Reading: 145 km/h
